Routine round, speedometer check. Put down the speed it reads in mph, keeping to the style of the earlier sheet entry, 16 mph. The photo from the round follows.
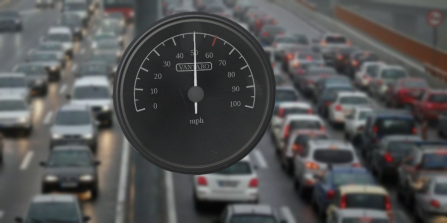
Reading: 50 mph
